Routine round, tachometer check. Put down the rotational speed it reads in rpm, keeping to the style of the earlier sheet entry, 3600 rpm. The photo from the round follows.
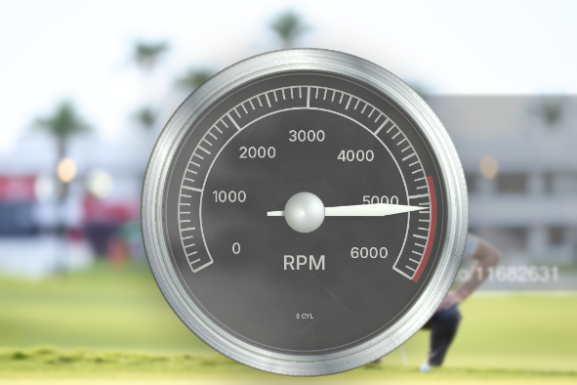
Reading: 5150 rpm
